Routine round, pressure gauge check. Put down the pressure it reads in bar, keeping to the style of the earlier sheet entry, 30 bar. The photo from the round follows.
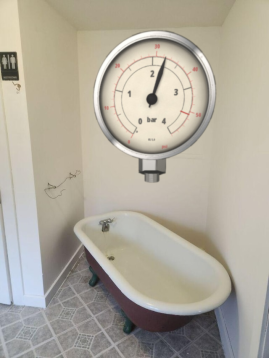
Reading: 2.25 bar
